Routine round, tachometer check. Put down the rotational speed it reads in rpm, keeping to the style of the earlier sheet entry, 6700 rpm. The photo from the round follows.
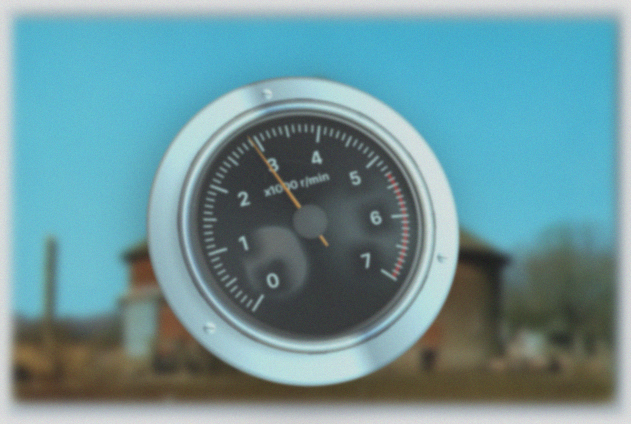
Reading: 2900 rpm
